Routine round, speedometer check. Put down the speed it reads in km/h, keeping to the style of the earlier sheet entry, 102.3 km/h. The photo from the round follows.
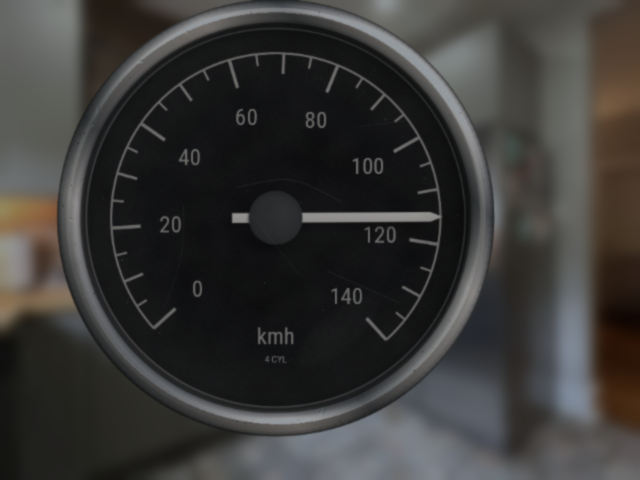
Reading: 115 km/h
